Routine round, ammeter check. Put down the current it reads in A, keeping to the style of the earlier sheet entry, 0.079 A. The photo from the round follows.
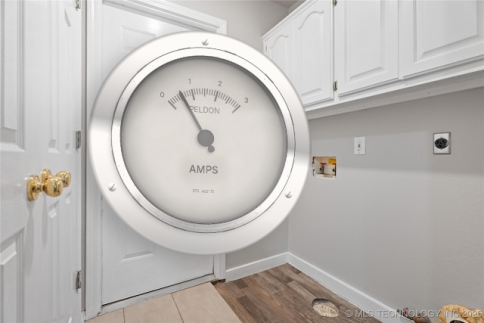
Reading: 0.5 A
